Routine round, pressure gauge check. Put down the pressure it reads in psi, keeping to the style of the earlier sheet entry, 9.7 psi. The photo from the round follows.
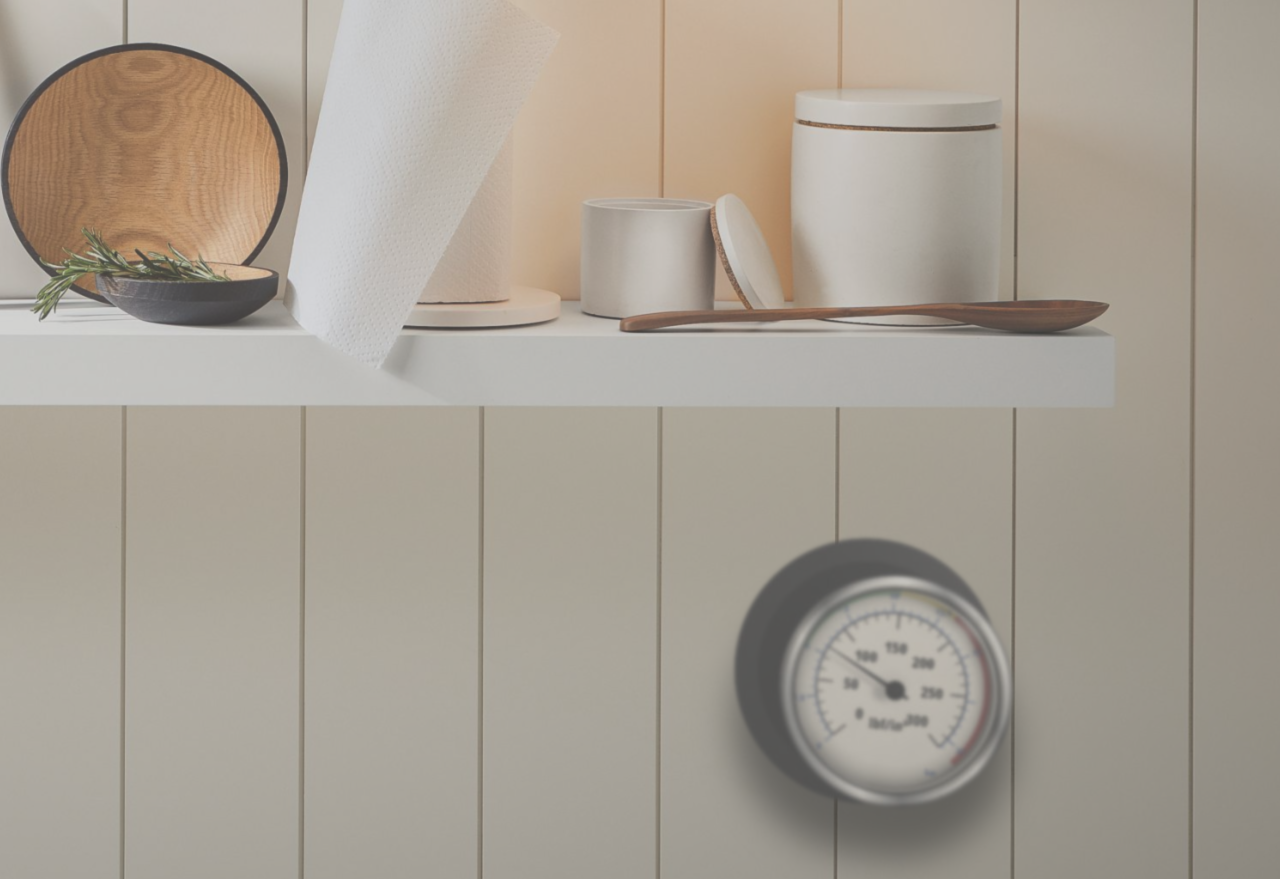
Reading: 80 psi
